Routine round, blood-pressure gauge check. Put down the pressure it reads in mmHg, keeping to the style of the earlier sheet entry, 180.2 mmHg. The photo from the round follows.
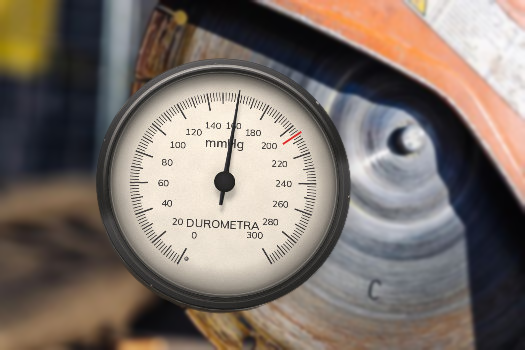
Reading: 160 mmHg
